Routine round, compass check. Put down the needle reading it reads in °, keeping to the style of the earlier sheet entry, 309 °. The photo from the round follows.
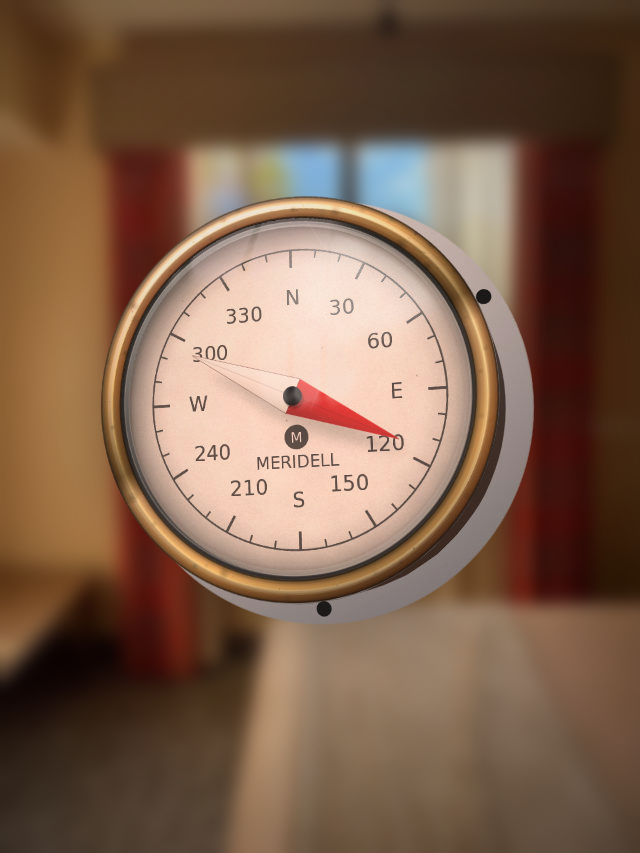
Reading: 115 °
